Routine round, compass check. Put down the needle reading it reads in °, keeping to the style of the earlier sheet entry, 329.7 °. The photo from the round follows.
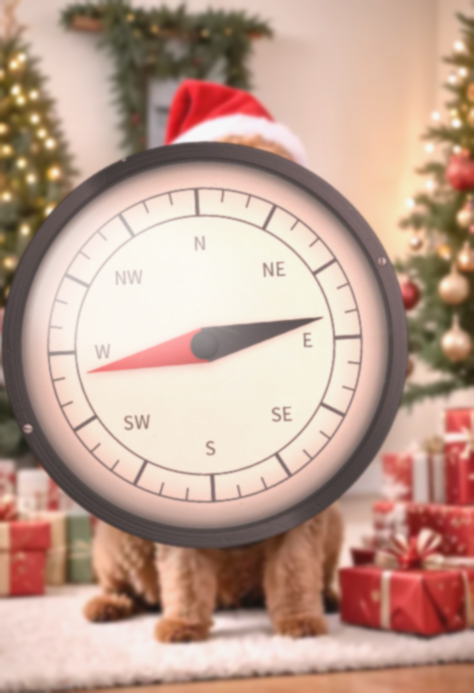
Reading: 260 °
